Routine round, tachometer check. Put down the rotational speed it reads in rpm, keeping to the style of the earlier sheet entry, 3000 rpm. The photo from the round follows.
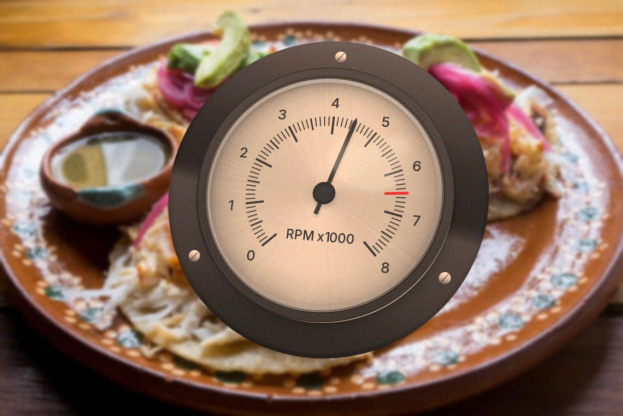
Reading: 4500 rpm
